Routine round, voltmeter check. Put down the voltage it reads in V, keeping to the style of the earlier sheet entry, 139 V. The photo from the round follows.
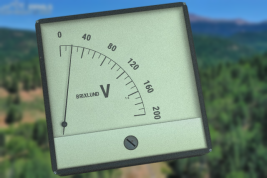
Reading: 20 V
